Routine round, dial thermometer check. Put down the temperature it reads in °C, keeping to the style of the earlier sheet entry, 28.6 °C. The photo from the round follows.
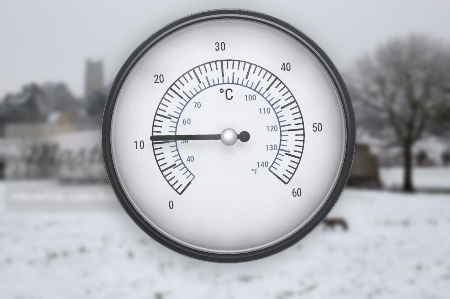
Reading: 11 °C
